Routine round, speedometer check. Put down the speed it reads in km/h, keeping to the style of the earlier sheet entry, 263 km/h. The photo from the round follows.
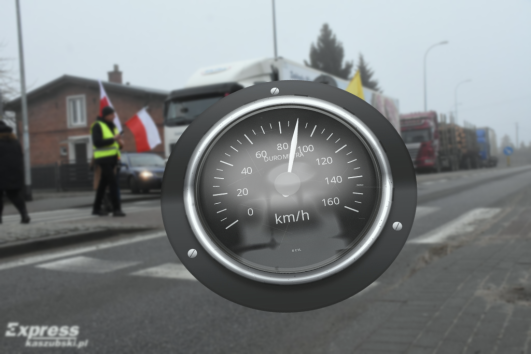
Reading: 90 km/h
